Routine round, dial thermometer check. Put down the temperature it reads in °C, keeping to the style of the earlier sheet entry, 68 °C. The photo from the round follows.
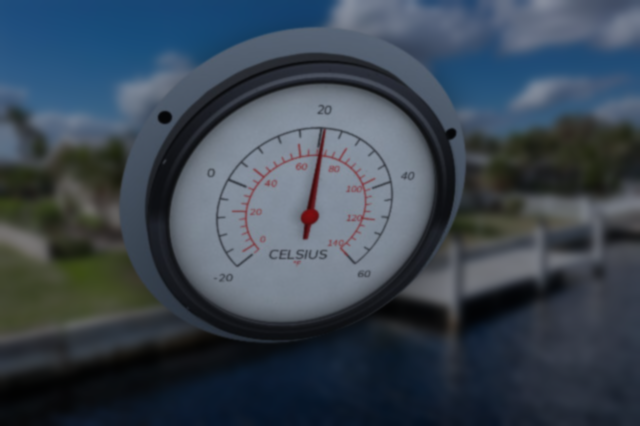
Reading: 20 °C
